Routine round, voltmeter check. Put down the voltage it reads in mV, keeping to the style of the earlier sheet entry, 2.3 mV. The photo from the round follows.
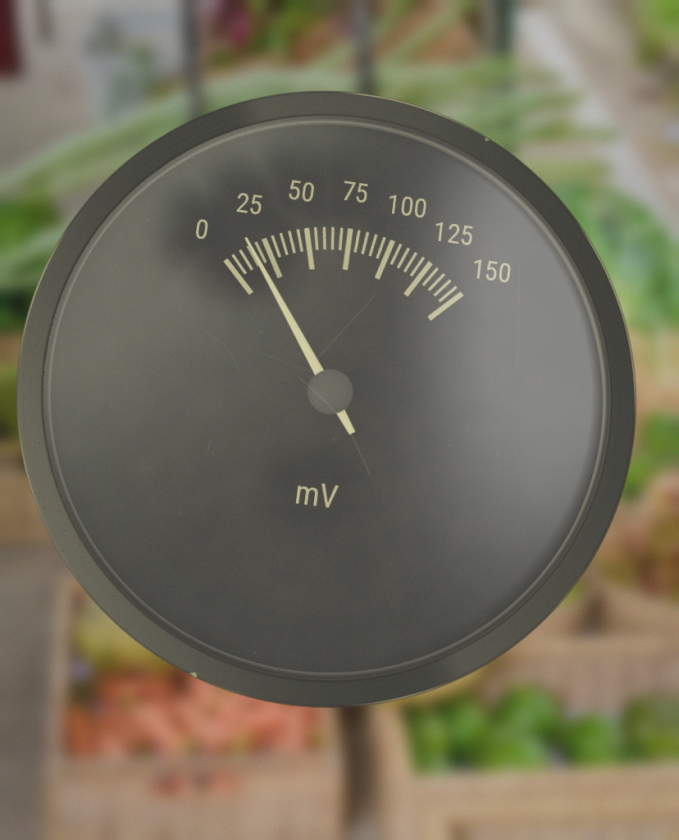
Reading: 15 mV
